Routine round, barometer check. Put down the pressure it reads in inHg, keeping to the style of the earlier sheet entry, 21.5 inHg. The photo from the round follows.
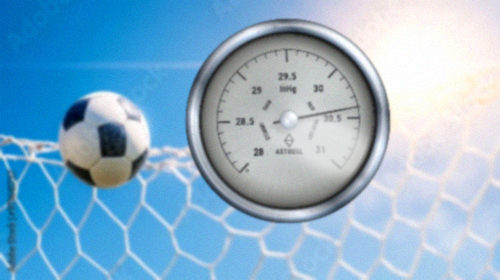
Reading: 30.4 inHg
